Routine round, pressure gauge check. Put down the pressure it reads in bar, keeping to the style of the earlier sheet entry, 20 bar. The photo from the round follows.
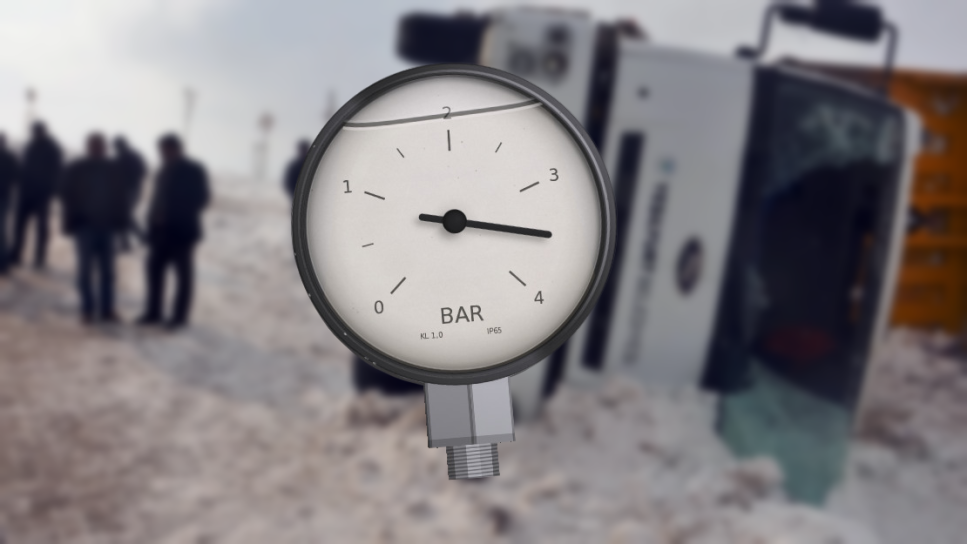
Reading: 3.5 bar
